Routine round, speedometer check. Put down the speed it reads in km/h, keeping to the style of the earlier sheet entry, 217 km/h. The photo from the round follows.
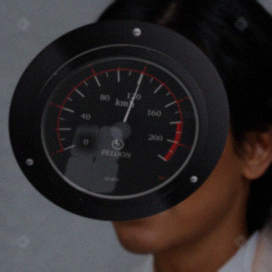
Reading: 120 km/h
